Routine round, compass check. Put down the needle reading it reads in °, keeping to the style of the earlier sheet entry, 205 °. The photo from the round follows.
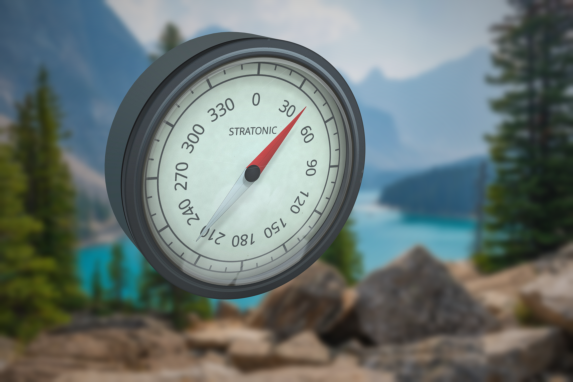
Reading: 40 °
